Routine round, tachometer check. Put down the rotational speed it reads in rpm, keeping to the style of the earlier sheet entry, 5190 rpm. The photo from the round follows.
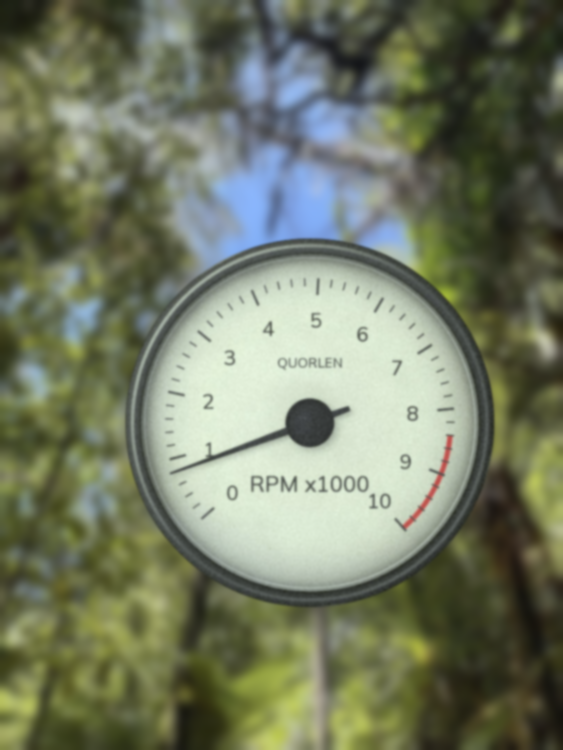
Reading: 800 rpm
